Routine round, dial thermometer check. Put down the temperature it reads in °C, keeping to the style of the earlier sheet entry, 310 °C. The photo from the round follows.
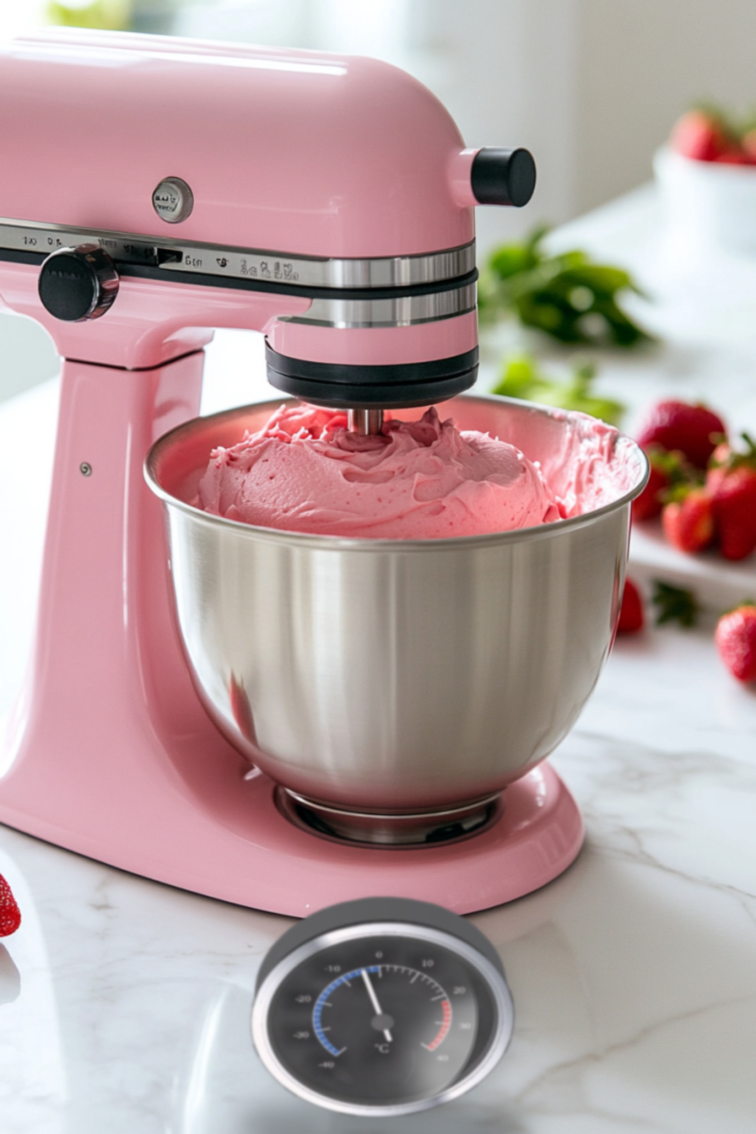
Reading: -4 °C
